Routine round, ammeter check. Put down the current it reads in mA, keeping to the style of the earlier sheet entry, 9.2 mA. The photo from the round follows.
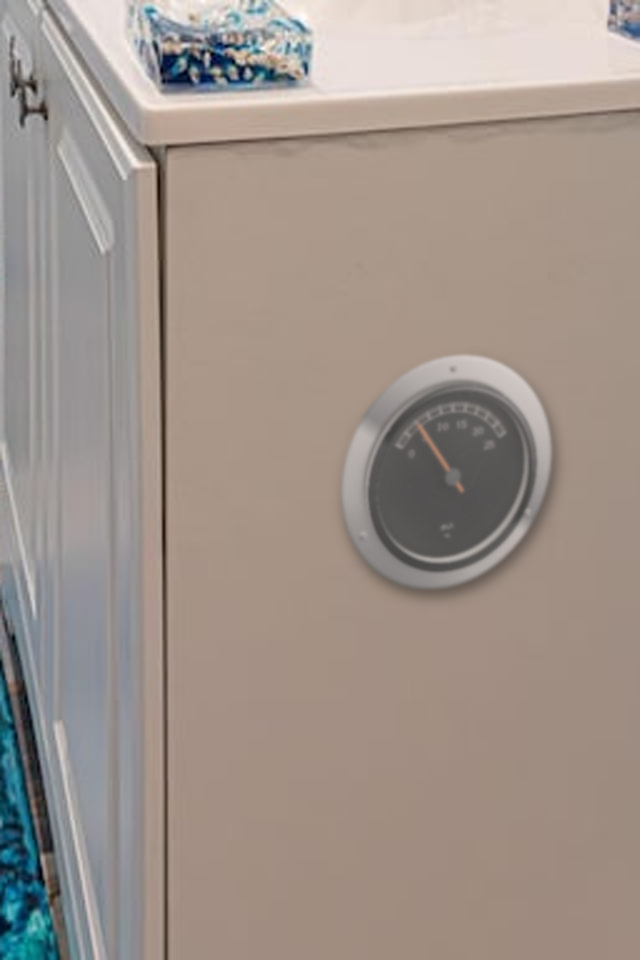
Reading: 5 mA
